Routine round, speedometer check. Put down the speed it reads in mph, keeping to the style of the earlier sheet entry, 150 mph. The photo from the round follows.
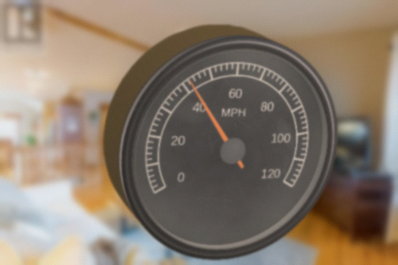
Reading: 42 mph
